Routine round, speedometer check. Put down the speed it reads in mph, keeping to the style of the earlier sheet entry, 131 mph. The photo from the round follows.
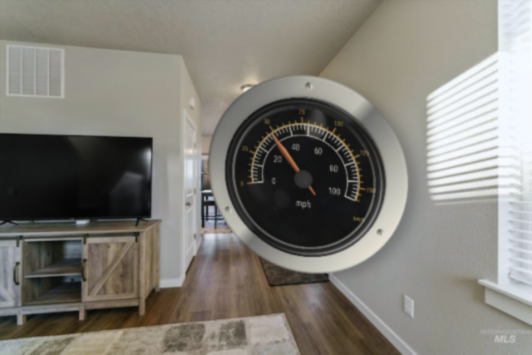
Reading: 30 mph
